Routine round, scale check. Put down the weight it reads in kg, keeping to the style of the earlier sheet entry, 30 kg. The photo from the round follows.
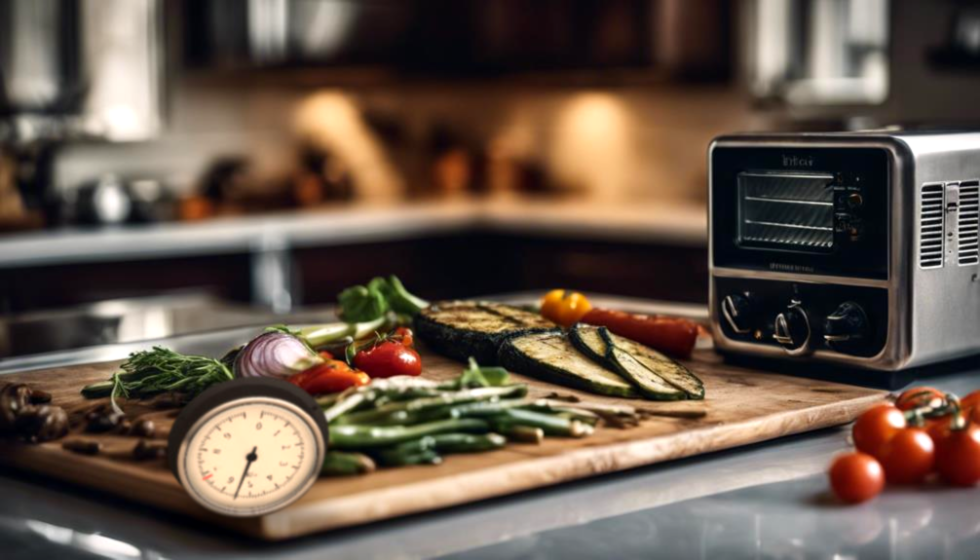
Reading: 5.5 kg
